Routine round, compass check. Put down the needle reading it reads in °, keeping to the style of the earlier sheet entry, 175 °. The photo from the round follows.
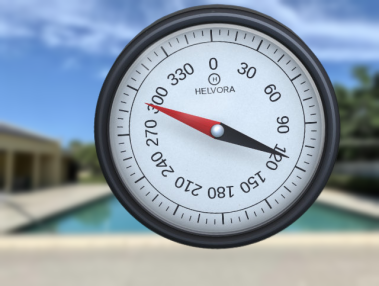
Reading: 295 °
